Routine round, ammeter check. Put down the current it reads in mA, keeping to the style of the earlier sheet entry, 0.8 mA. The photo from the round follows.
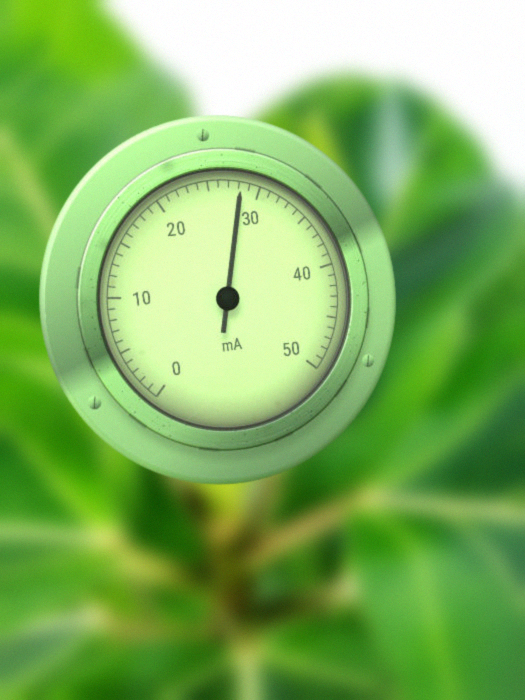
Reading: 28 mA
